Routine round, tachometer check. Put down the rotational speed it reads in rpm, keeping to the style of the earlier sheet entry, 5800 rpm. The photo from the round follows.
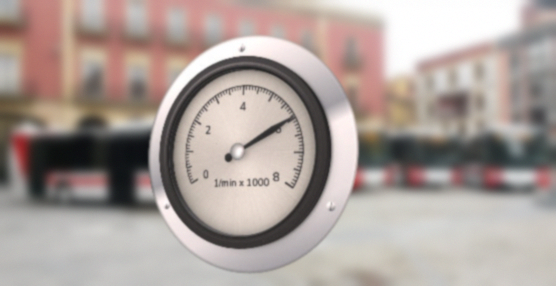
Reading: 6000 rpm
